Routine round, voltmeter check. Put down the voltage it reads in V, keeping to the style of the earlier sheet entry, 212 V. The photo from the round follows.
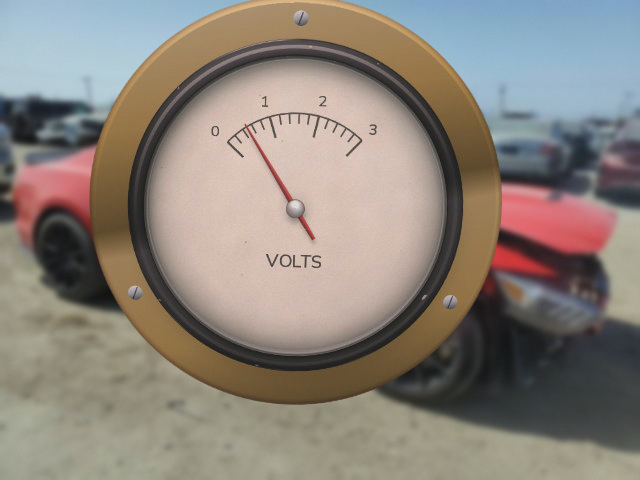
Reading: 0.5 V
